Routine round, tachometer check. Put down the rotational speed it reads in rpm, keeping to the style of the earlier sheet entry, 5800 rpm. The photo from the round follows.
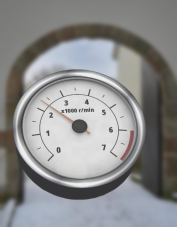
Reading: 2250 rpm
